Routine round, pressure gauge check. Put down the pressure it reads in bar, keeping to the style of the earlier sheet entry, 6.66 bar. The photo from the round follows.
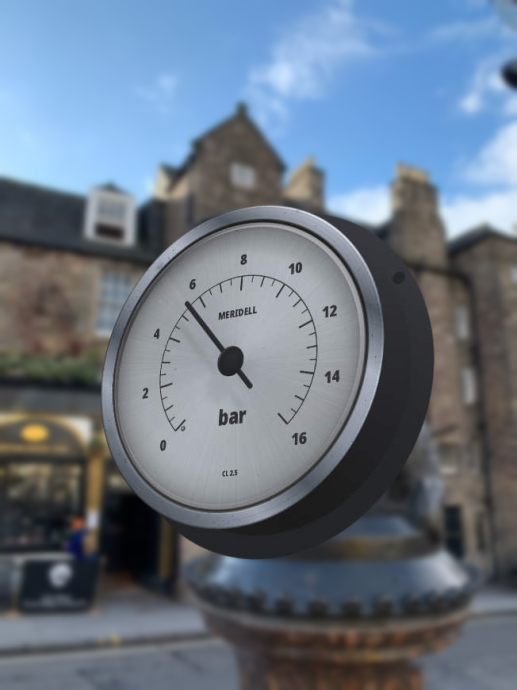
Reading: 5.5 bar
